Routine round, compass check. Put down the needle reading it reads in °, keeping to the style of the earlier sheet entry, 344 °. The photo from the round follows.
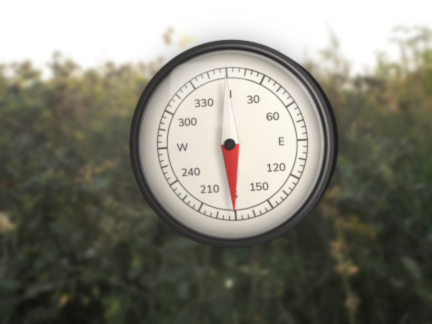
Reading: 180 °
